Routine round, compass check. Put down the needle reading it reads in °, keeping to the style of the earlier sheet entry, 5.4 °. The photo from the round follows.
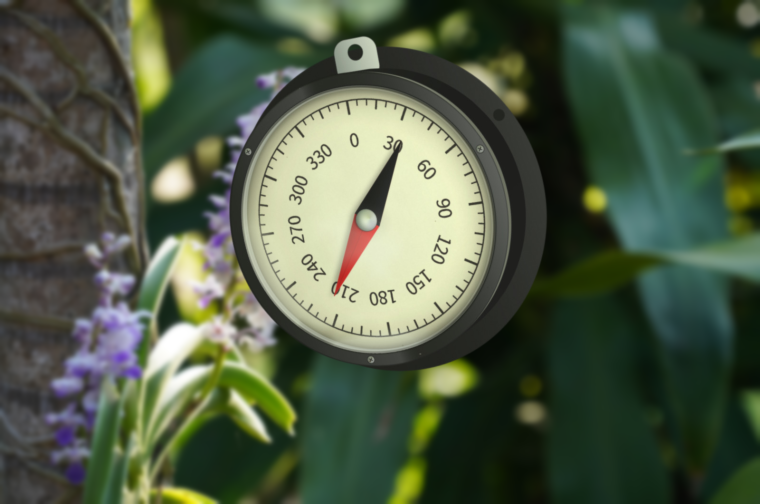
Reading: 215 °
